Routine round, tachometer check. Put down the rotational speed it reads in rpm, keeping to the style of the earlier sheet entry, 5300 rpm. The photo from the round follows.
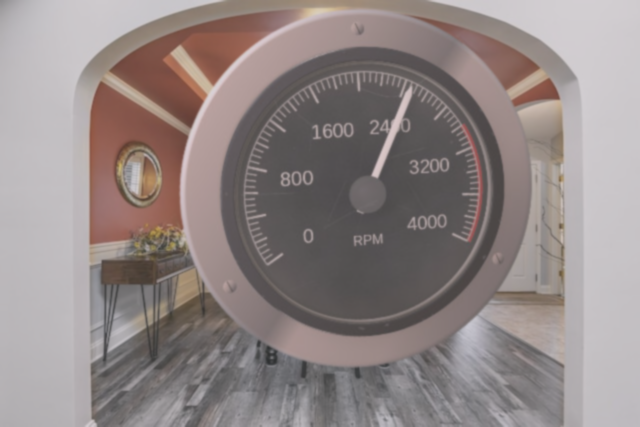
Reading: 2450 rpm
